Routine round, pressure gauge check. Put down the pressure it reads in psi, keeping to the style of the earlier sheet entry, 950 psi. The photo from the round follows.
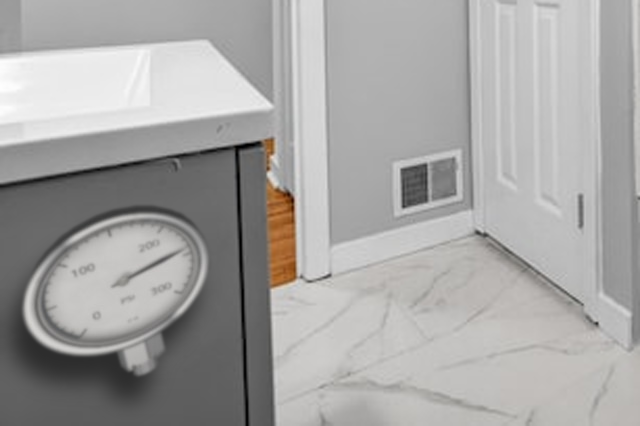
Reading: 240 psi
